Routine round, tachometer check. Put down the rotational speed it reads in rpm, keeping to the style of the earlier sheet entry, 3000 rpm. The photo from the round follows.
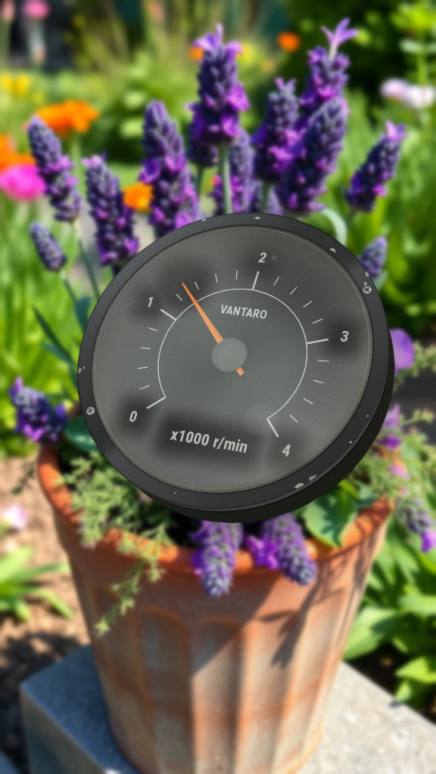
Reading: 1300 rpm
